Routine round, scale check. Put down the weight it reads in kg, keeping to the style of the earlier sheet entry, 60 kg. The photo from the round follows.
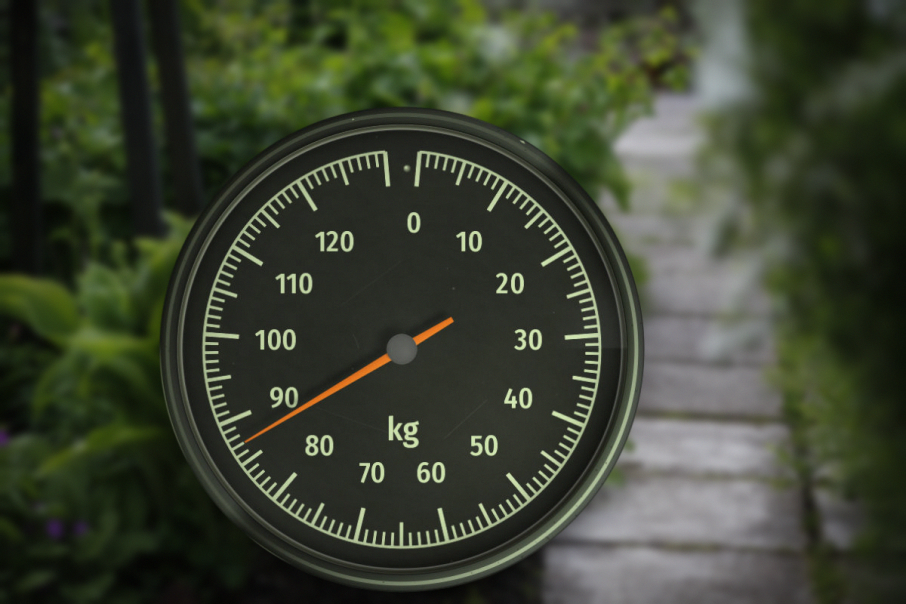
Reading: 87 kg
